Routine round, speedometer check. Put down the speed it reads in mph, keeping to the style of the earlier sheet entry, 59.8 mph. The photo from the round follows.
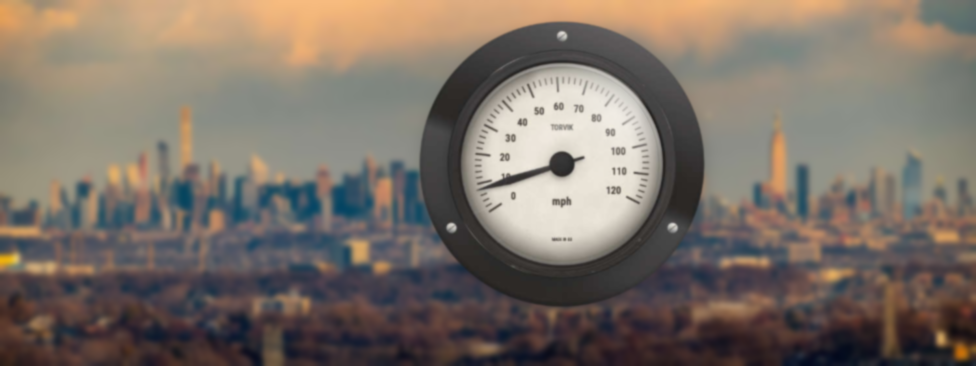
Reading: 8 mph
